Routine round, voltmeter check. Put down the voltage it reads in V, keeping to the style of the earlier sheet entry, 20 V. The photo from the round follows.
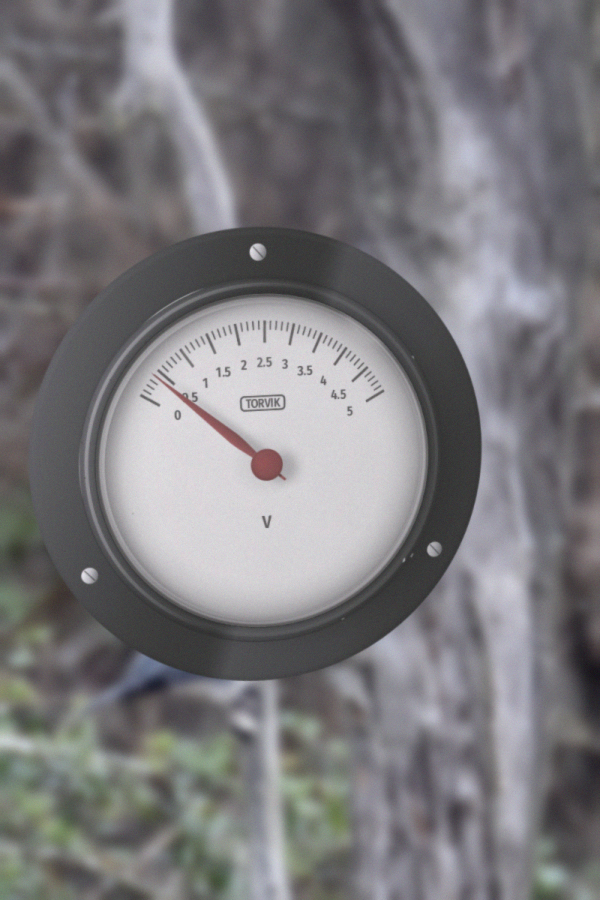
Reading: 0.4 V
